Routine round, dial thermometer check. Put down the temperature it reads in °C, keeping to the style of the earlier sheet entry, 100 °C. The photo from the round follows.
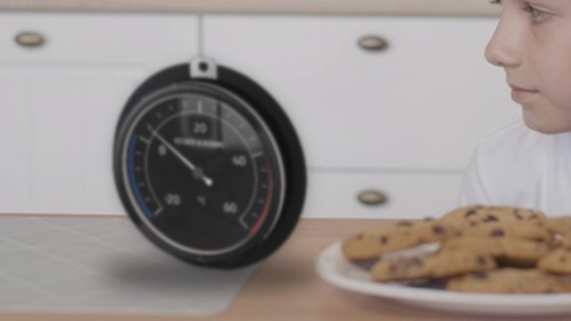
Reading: 4 °C
